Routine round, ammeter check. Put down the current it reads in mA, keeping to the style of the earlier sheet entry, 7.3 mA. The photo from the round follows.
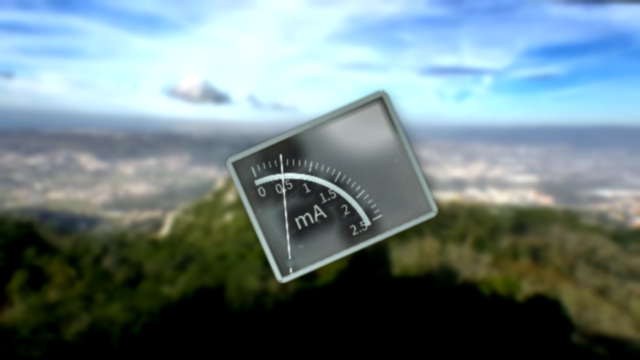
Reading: 0.5 mA
